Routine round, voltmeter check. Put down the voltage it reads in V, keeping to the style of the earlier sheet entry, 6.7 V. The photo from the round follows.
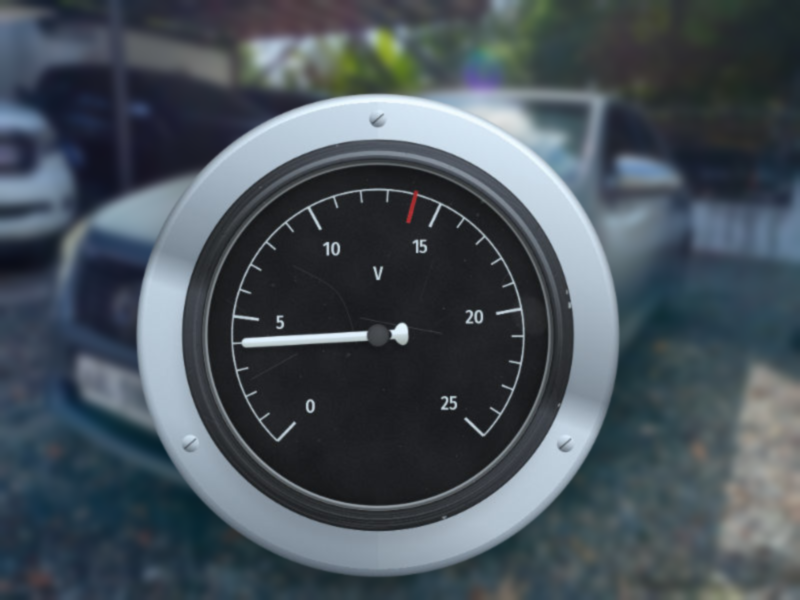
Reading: 4 V
